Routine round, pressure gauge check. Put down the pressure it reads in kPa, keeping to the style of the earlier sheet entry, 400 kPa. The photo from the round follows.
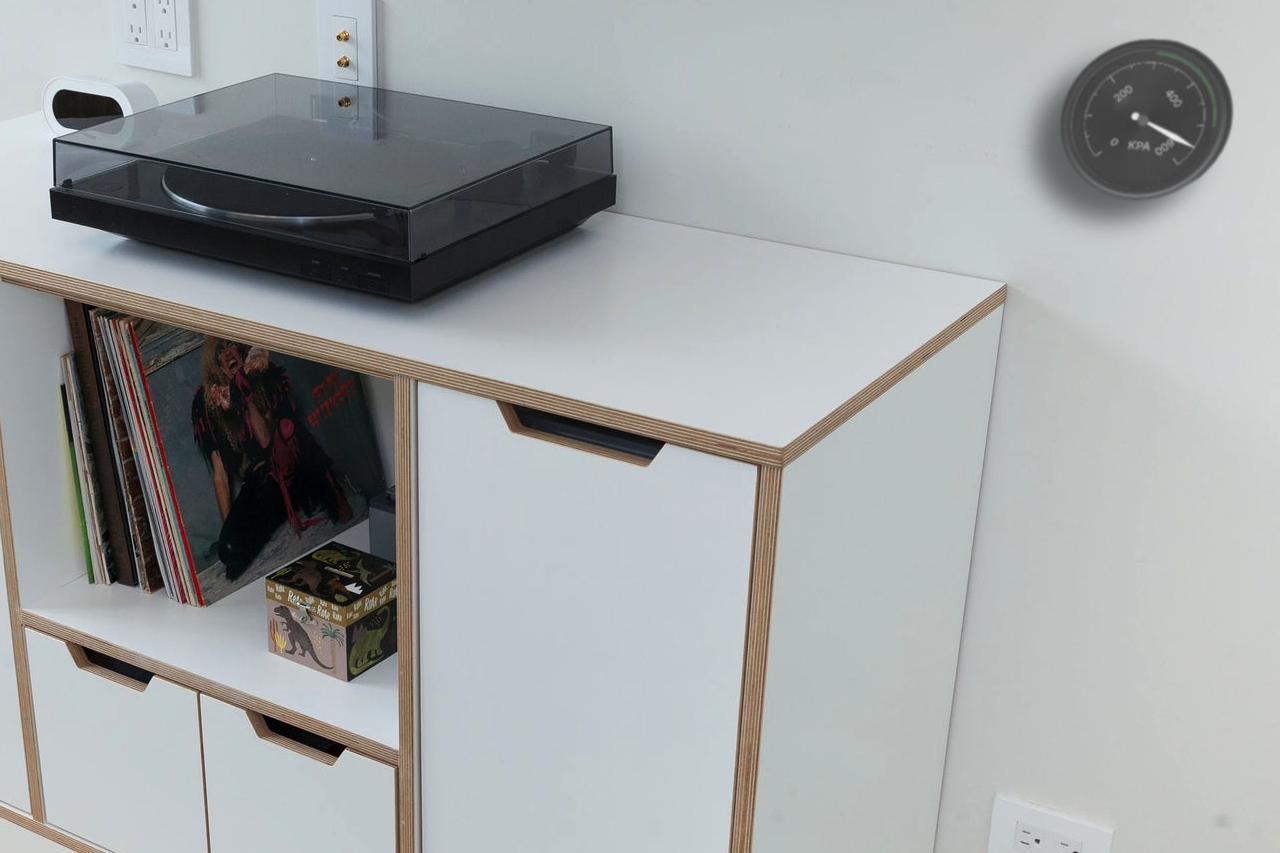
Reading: 550 kPa
